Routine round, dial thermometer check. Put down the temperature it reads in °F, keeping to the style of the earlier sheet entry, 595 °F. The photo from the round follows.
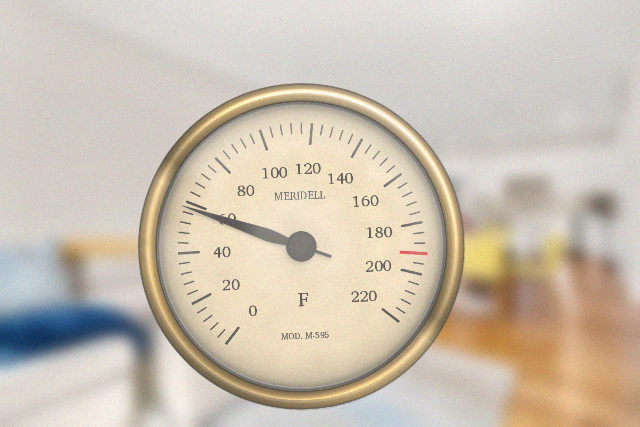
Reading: 58 °F
